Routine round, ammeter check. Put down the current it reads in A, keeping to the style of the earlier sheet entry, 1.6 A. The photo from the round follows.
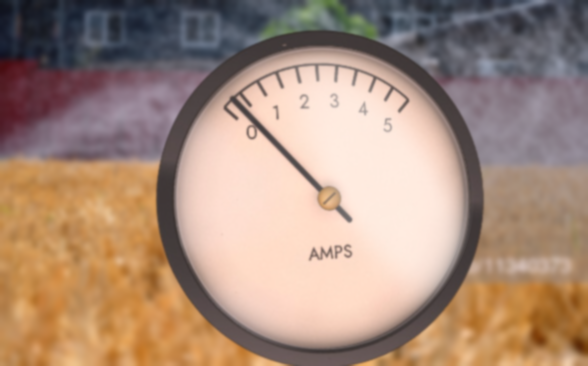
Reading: 0.25 A
